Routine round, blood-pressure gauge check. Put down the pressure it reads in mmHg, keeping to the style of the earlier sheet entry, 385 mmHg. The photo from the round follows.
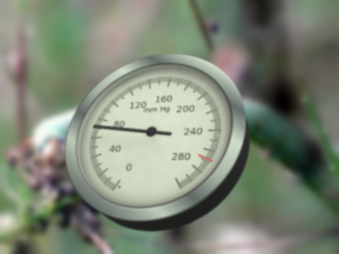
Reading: 70 mmHg
